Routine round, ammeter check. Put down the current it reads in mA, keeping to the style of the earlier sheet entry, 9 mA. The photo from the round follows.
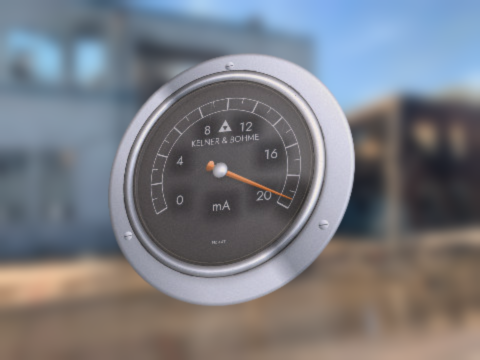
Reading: 19.5 mA
